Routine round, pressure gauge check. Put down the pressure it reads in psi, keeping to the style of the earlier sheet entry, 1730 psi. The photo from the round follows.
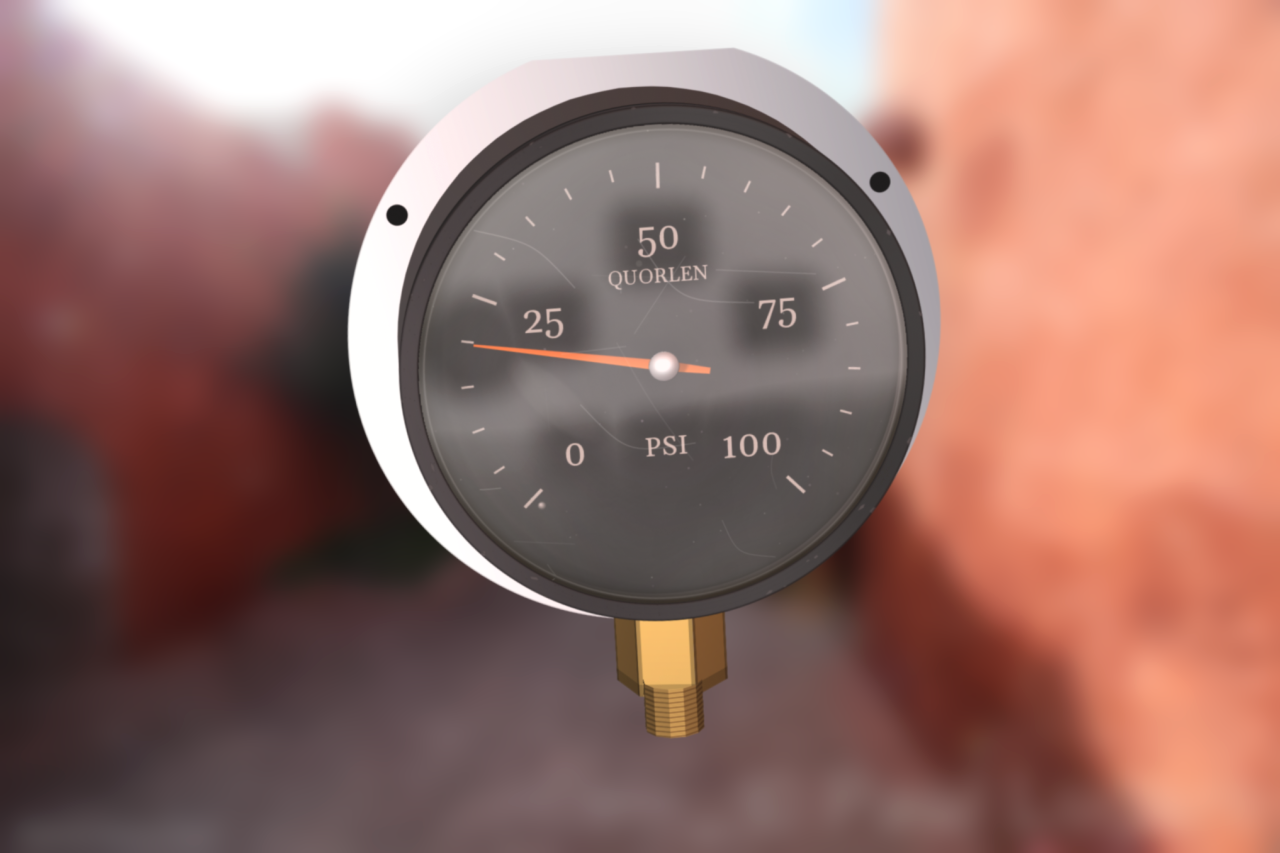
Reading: 20 psi
